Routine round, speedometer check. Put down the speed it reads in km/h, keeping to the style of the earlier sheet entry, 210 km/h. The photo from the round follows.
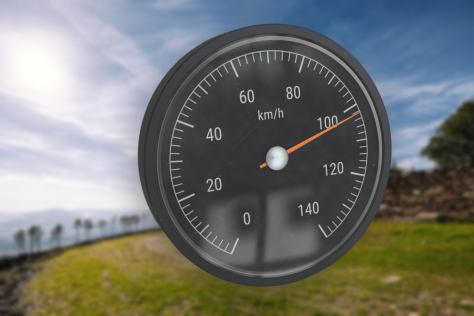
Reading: 102 km/h
